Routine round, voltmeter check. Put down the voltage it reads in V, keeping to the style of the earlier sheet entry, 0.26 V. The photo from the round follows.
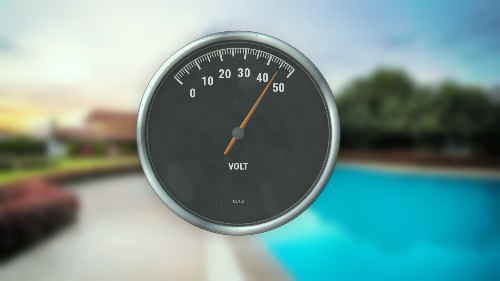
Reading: 45 V
